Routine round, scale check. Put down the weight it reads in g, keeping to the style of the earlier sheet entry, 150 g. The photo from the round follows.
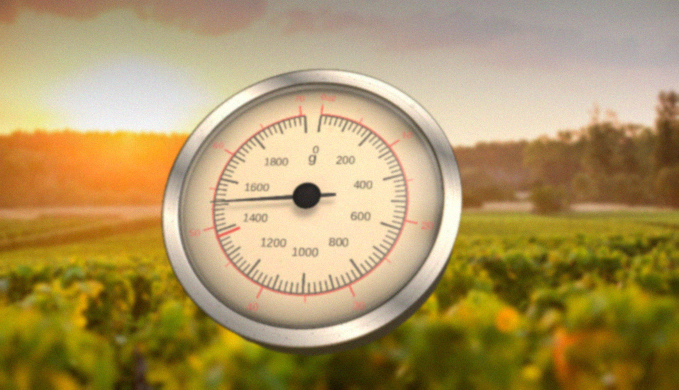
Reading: 1500 g
